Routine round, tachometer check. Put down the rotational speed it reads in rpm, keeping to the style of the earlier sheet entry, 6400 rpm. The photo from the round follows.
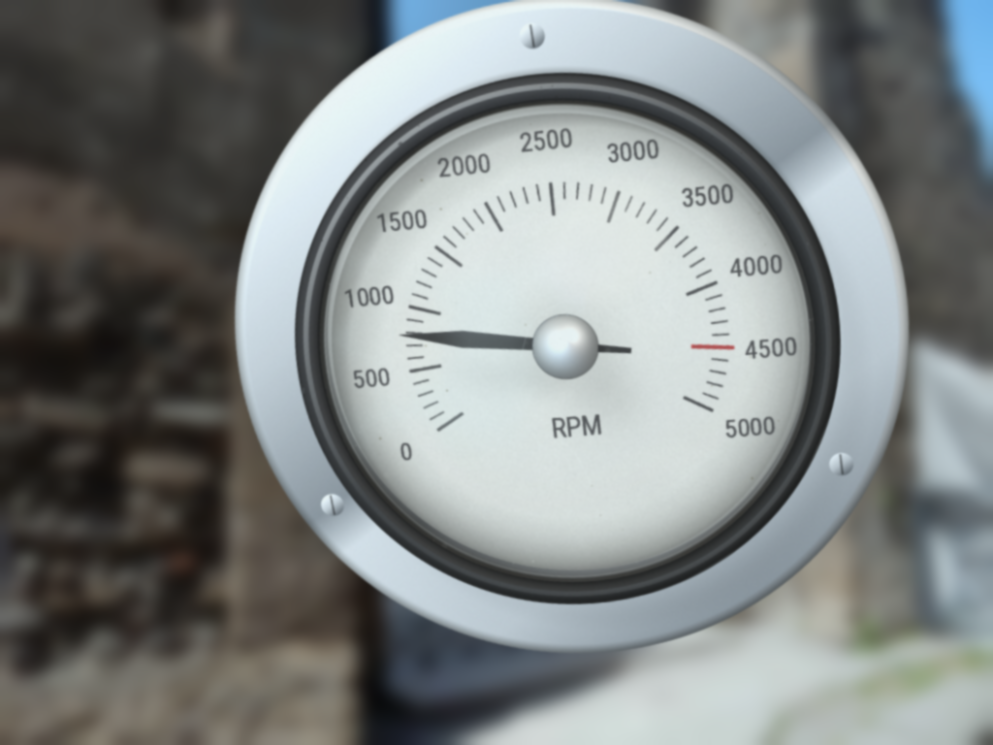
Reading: 800 rpm
